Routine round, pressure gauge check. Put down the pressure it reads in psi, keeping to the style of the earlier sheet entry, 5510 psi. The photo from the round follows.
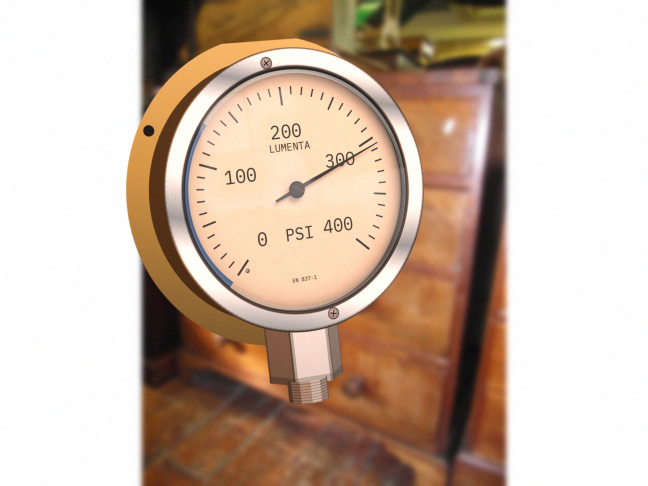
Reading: 305 psi
